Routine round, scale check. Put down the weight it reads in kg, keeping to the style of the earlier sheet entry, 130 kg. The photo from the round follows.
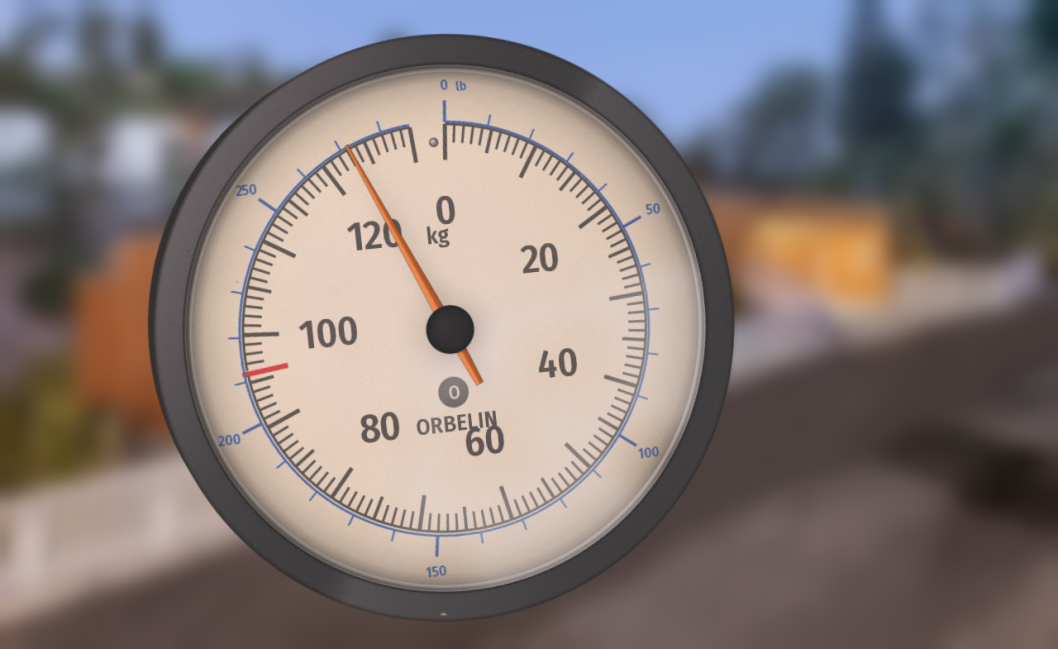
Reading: 123 kg
